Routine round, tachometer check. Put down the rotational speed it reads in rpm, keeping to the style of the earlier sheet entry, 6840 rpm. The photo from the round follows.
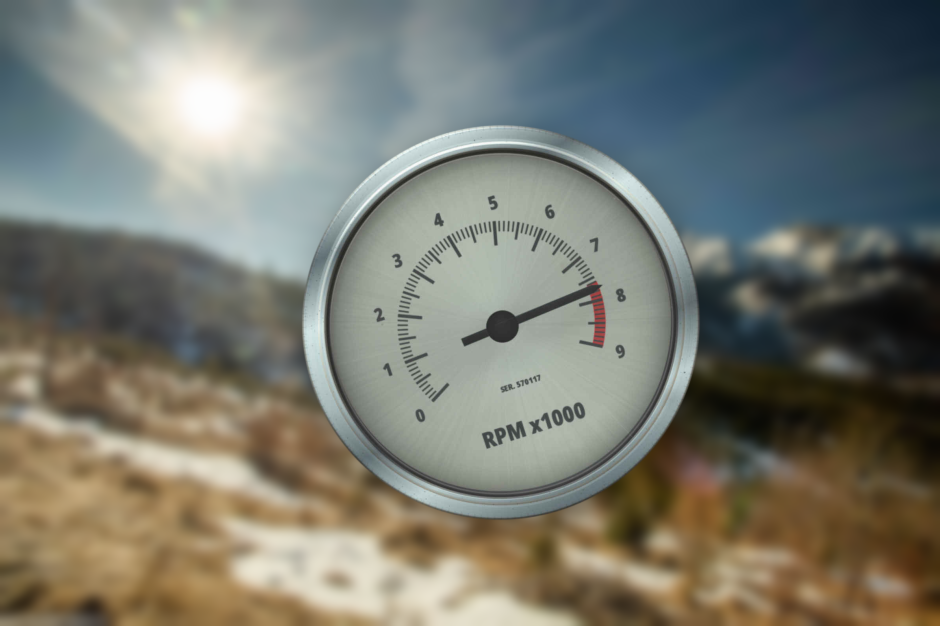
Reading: 7700 rpm
